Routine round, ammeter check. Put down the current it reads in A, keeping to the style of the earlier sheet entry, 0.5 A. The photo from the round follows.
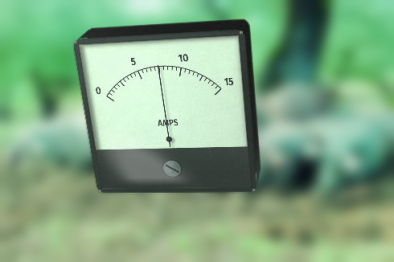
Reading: 7.5 A
